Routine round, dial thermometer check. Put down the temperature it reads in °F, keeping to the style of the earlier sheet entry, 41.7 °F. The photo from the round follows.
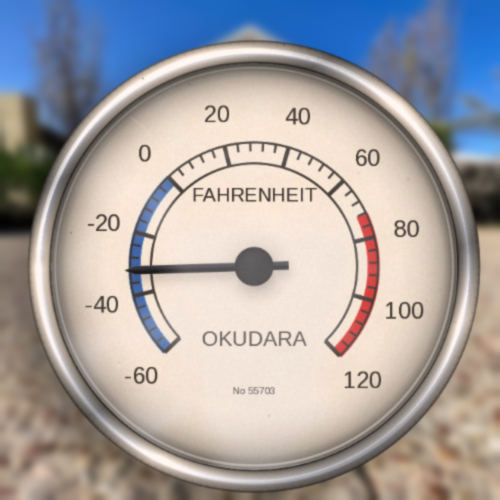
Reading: -32 °F
